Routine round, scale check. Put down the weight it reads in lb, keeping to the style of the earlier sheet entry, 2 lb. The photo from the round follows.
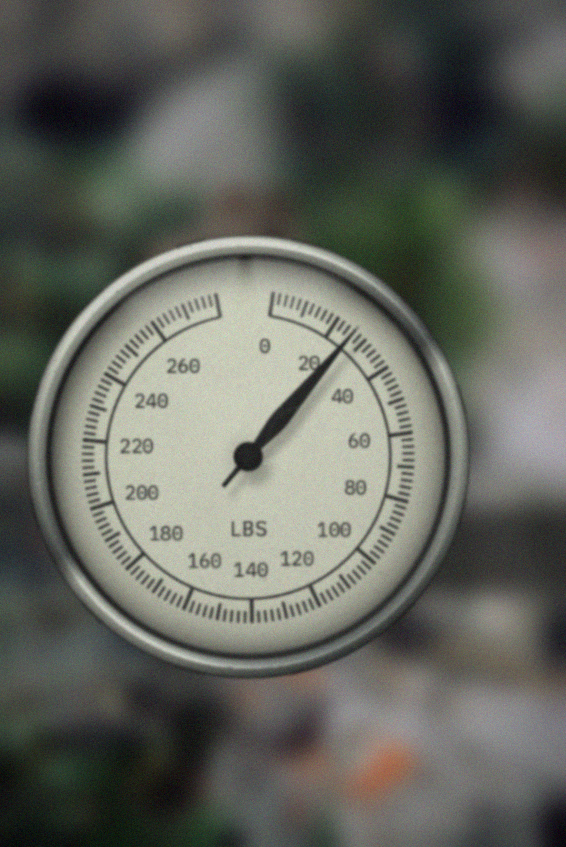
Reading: 26 lb
